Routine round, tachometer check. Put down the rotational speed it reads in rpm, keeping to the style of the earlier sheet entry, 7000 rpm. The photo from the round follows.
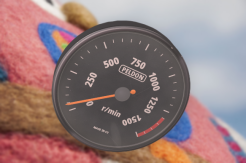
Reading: 50 rpm
